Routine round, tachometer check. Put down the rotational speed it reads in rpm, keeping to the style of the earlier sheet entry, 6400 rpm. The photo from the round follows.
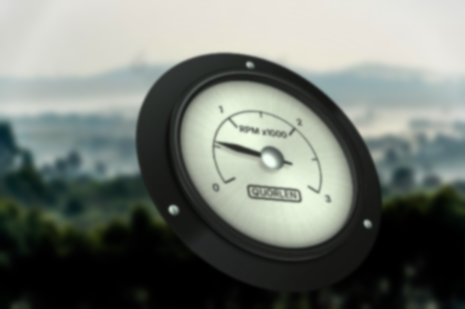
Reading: 500 rpm
